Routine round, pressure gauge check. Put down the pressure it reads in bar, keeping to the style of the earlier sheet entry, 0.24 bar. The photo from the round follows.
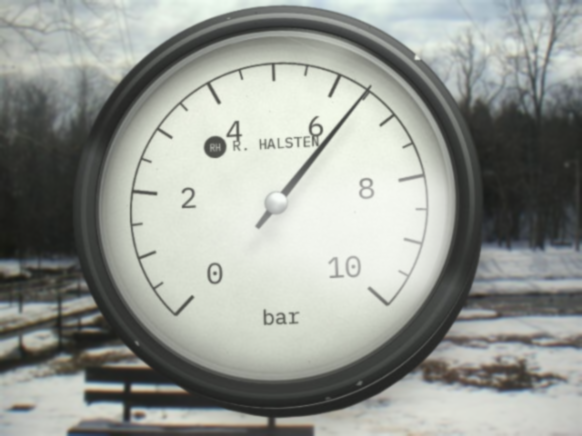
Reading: 6.5 bar
